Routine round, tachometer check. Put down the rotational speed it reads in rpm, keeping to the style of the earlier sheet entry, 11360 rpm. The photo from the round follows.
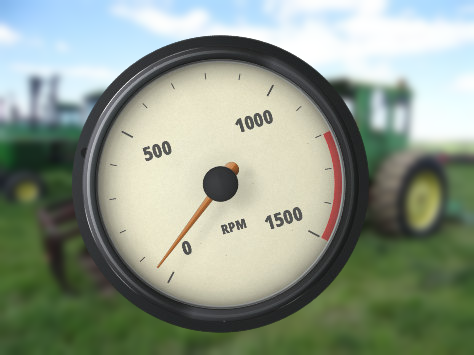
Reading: 50 rpm
